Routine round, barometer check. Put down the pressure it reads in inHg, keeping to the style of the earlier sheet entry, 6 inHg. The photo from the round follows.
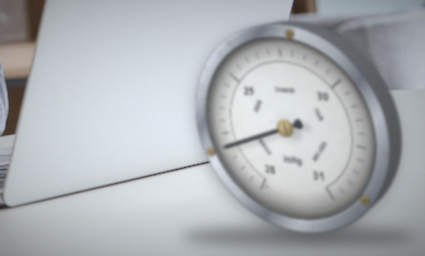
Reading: 28.4 inHg
